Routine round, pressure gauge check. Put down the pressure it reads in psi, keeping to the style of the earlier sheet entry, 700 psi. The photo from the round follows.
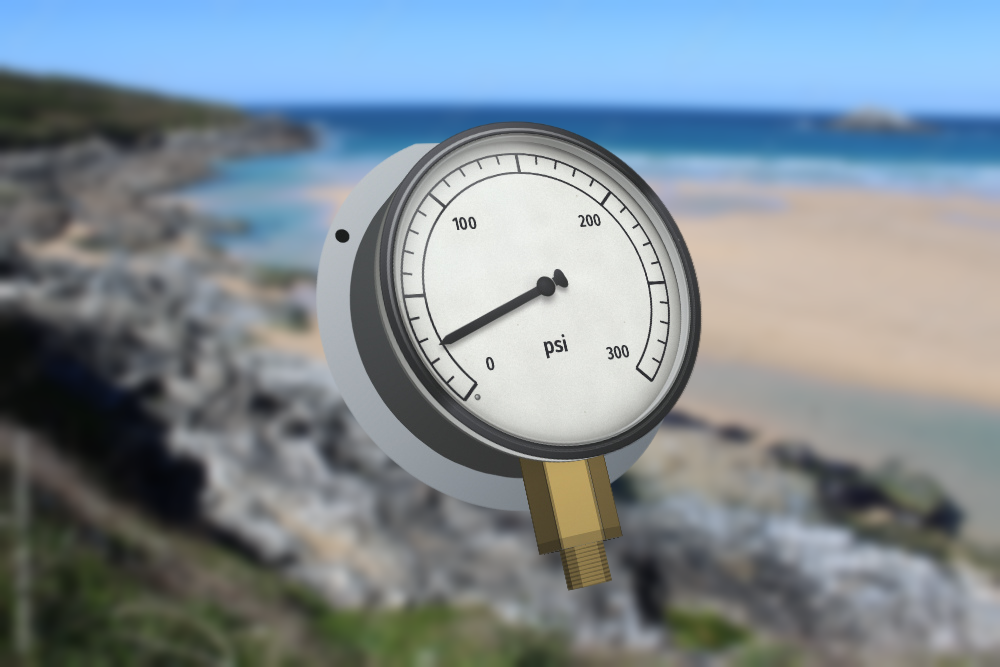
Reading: 25 psi
